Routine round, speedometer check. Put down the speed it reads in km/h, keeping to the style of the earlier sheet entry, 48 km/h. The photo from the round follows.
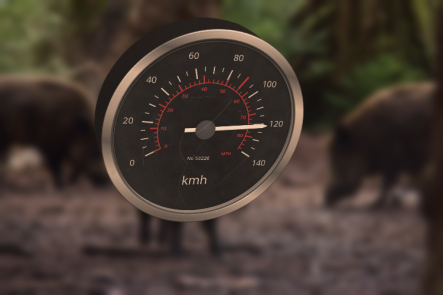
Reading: 120 km/h
